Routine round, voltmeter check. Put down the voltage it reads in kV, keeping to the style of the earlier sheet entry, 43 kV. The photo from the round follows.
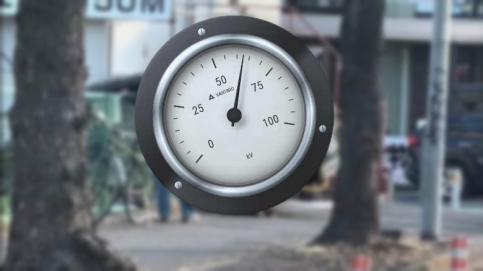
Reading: 62.5 kV
